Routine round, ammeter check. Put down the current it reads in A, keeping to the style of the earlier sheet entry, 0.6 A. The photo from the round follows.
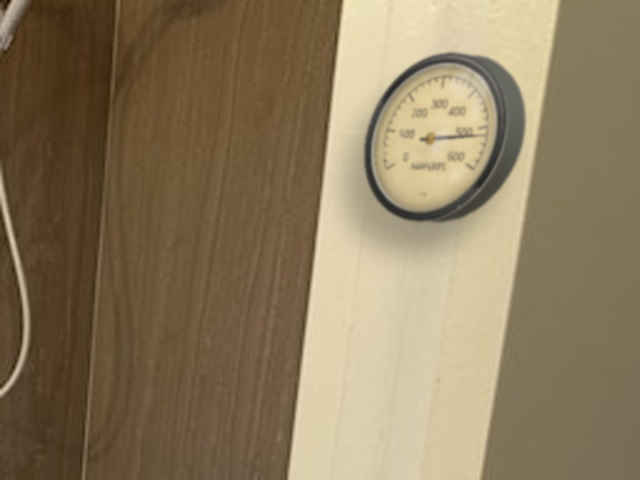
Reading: 520 A
